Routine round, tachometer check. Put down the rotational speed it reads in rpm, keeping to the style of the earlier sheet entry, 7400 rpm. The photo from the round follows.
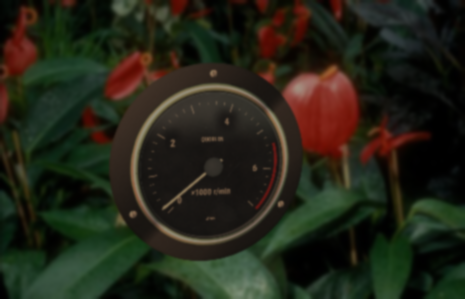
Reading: 200 rpm
